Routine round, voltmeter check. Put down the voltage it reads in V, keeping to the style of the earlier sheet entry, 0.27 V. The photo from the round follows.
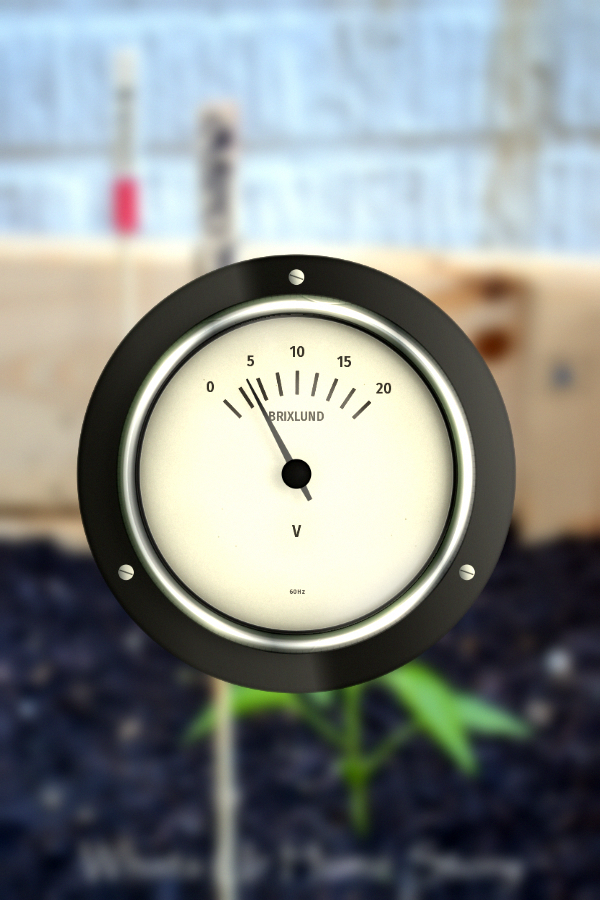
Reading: 3.75 V
